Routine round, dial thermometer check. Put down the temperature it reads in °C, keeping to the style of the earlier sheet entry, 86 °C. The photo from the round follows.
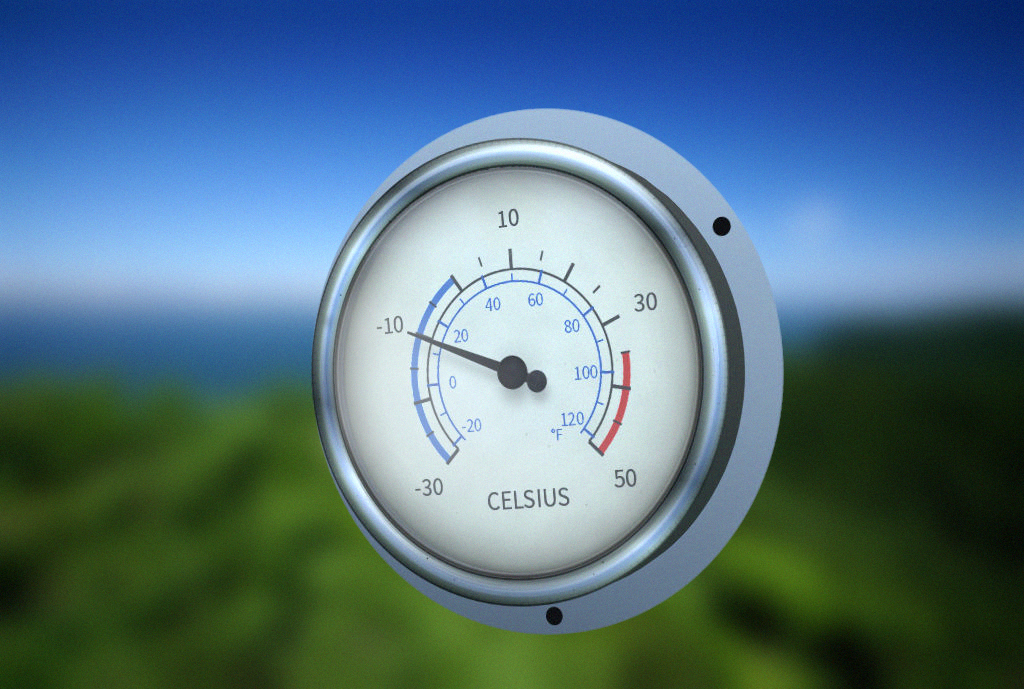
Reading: -10 °C
